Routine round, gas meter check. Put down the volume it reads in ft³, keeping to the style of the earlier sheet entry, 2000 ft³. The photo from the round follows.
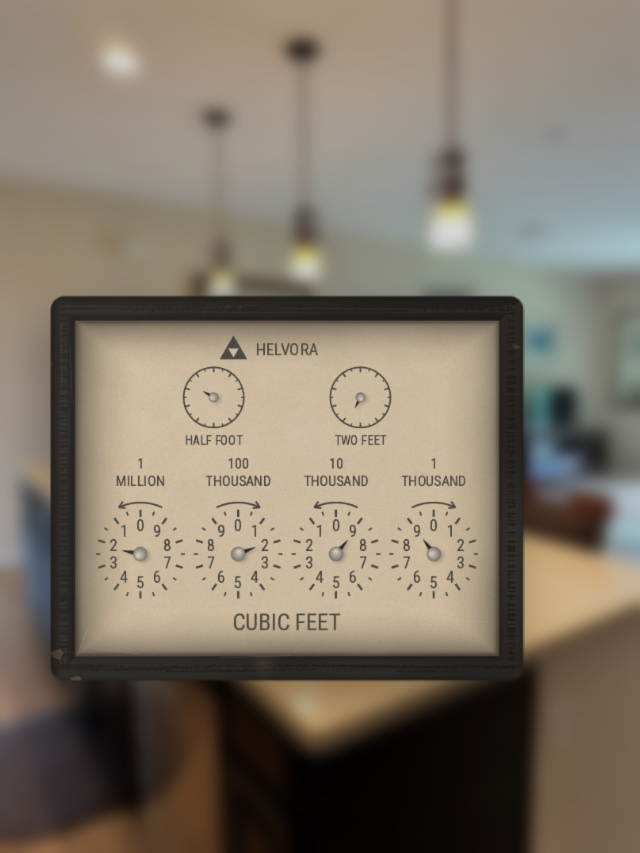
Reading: 218900 ft³
